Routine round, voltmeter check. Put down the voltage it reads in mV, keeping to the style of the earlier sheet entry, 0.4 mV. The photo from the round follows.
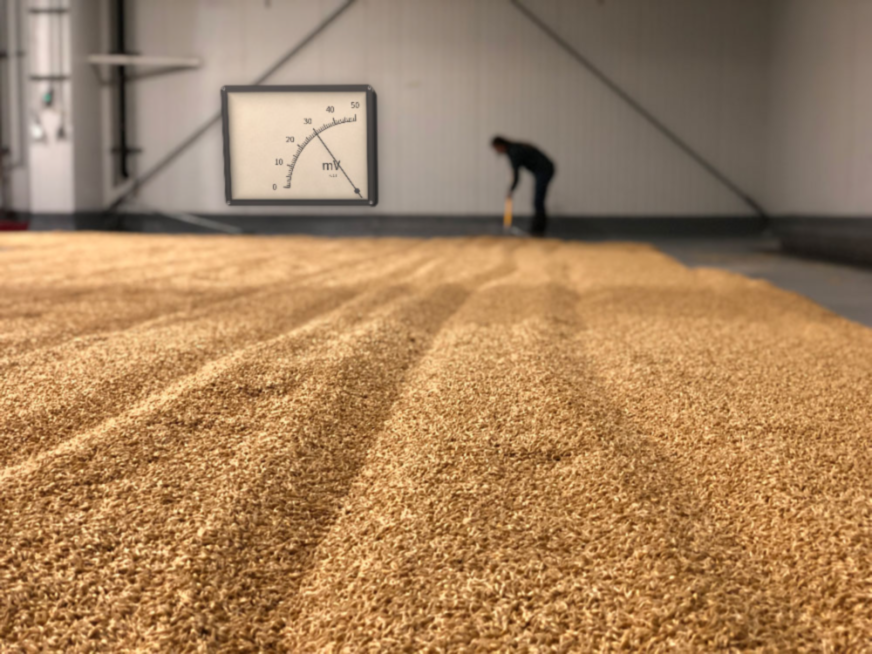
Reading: 30 mV
